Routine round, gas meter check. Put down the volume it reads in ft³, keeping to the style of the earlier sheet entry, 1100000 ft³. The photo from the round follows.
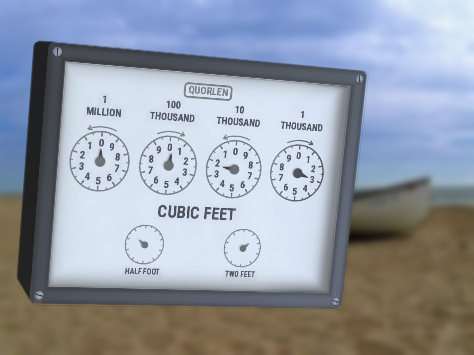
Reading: 2300 ft³
